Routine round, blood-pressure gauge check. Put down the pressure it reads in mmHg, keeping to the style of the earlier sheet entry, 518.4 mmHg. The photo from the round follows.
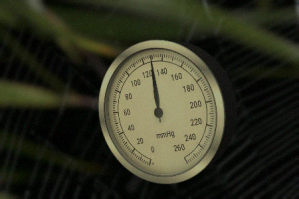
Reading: 130 mmHg
